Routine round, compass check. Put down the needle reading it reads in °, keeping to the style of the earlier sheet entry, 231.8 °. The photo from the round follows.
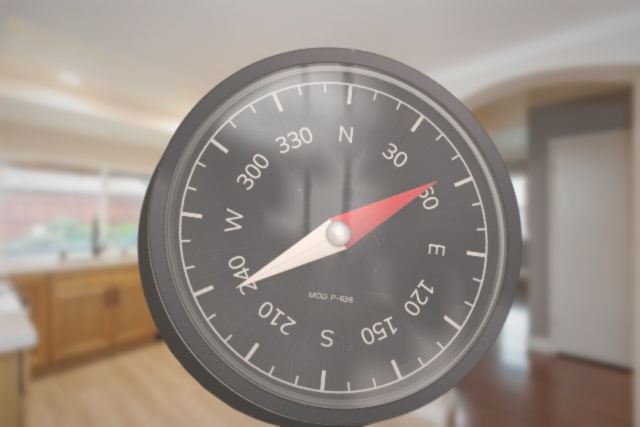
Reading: 55 °
